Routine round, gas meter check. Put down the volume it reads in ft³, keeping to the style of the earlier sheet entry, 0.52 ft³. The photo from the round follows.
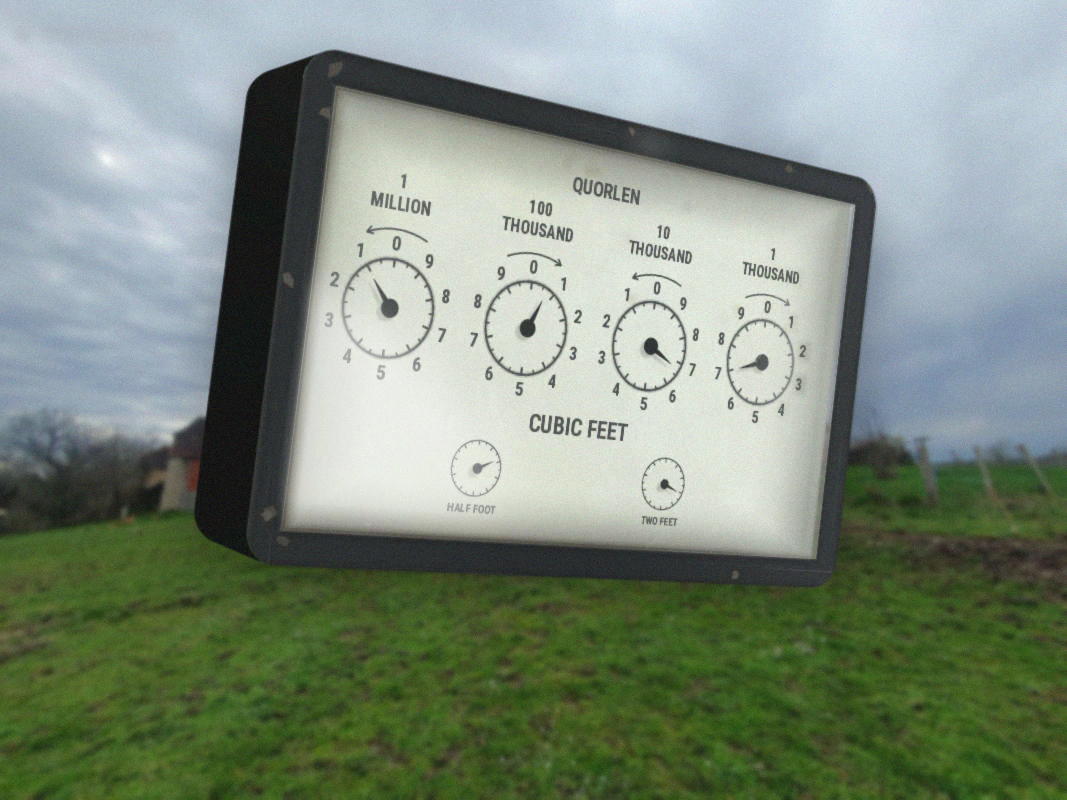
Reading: 106700 ft³
